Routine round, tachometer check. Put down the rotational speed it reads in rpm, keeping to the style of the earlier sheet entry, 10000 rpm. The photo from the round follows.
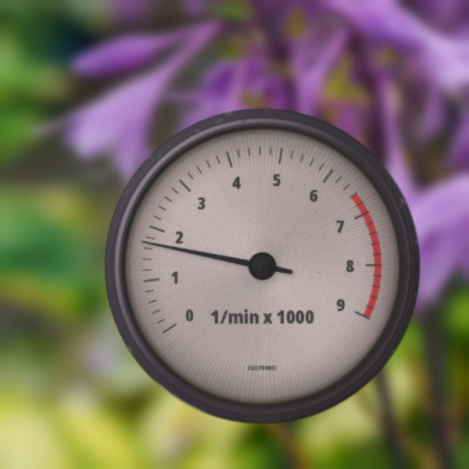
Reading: 1700 rpm
